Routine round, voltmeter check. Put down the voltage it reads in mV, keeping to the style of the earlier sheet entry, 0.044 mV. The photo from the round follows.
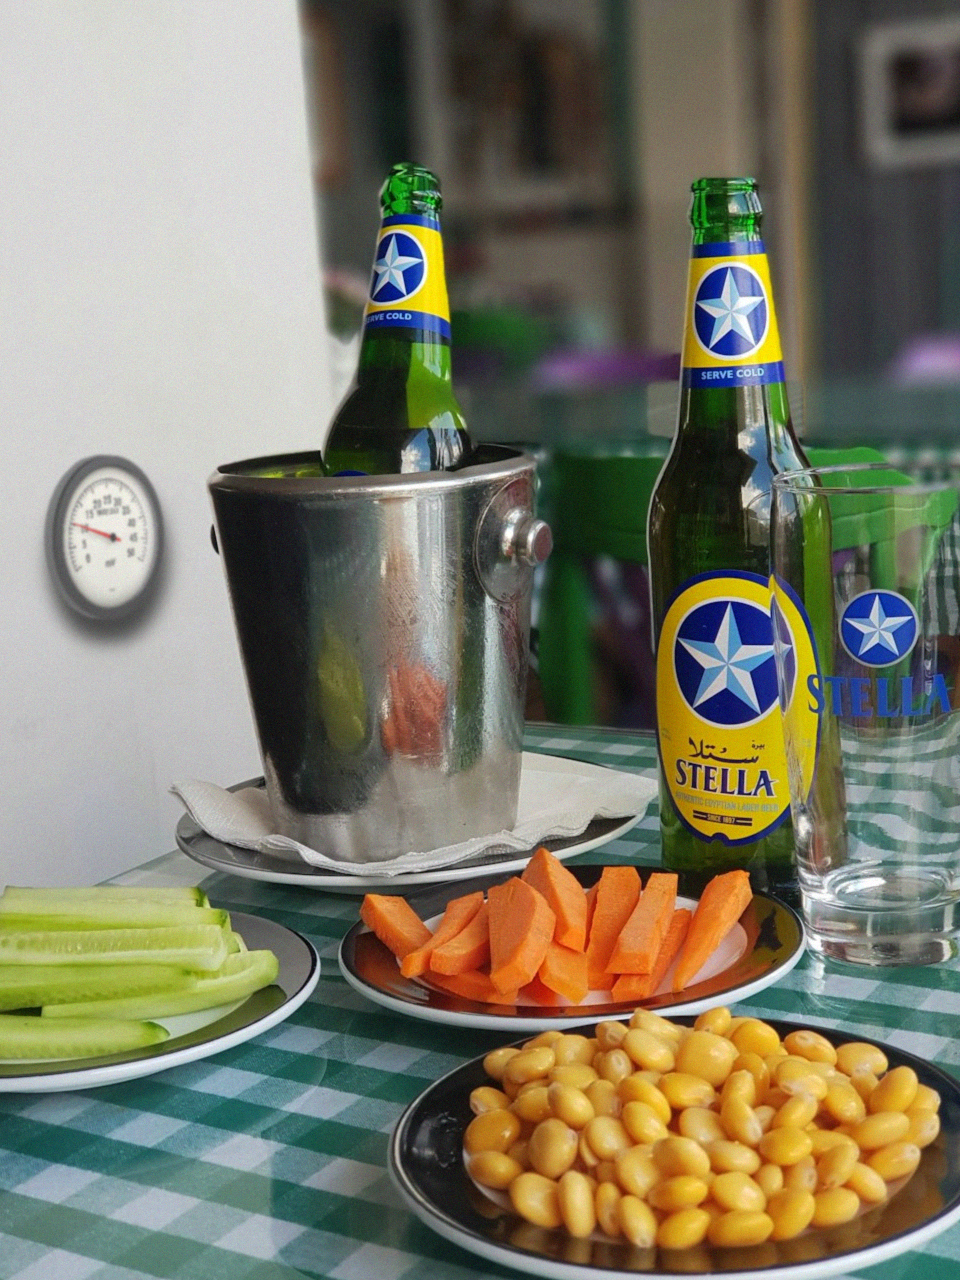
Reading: 10 mV
